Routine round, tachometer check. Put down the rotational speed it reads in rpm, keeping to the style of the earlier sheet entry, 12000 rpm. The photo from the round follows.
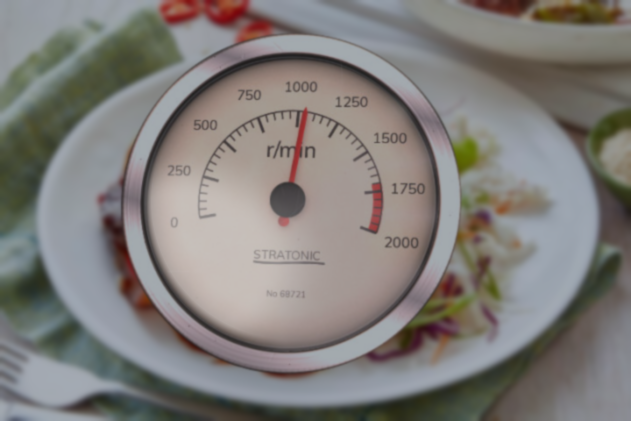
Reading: 1050 rpm
